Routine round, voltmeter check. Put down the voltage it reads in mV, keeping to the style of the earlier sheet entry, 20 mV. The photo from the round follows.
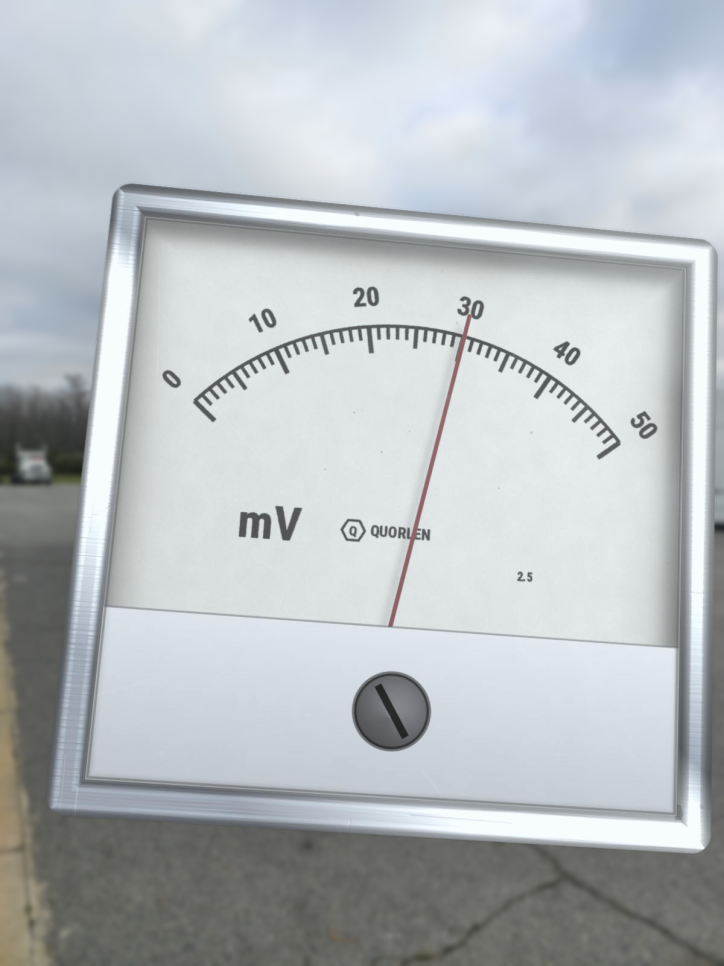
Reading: 30 mV
